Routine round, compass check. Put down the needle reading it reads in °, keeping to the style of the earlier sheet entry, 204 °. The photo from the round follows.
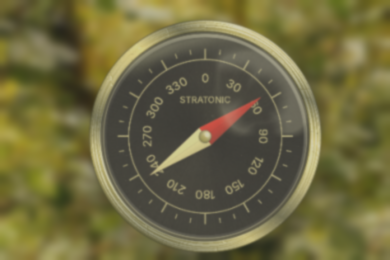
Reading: 55 °
